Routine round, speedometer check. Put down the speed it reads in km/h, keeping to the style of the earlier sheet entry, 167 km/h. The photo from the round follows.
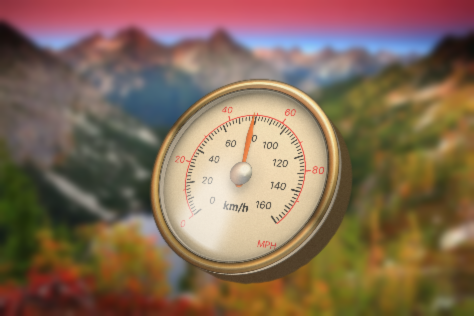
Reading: 80 km/h
